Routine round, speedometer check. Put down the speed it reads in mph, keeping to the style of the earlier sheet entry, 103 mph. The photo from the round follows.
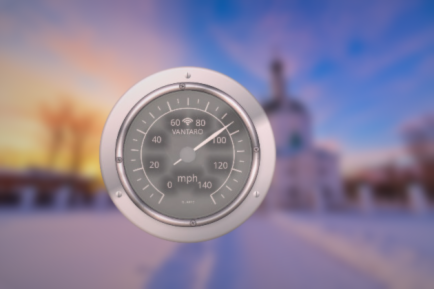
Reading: 95 mph
